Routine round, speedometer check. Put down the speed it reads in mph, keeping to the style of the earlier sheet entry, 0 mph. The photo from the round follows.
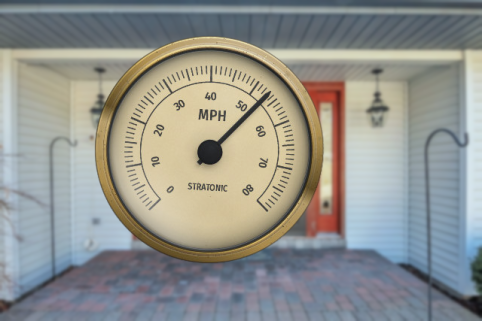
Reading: 53 mph
